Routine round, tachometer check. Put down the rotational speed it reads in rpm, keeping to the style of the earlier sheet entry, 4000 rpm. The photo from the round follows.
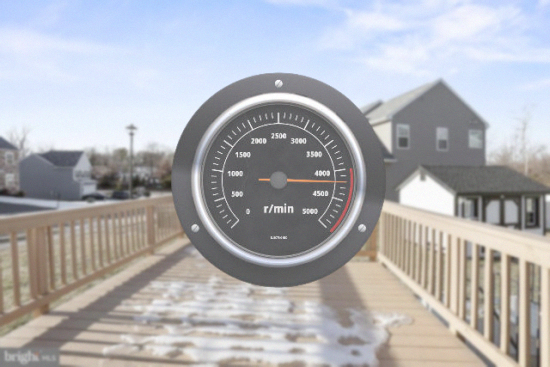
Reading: 4200 rpm
